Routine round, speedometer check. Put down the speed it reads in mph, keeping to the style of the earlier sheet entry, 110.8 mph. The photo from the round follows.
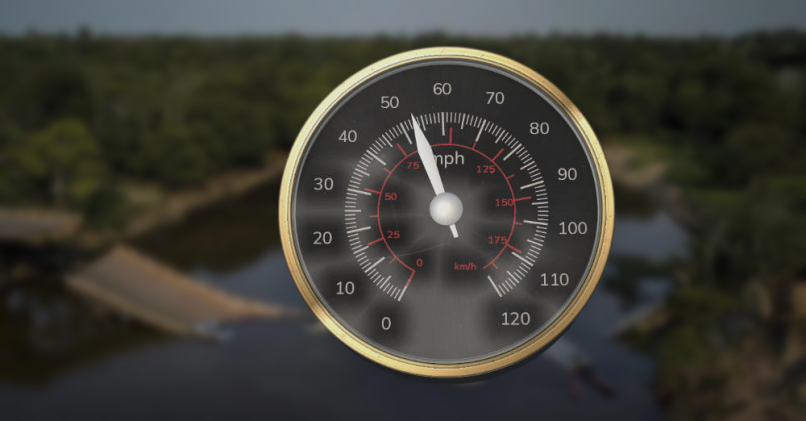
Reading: 53 mph
